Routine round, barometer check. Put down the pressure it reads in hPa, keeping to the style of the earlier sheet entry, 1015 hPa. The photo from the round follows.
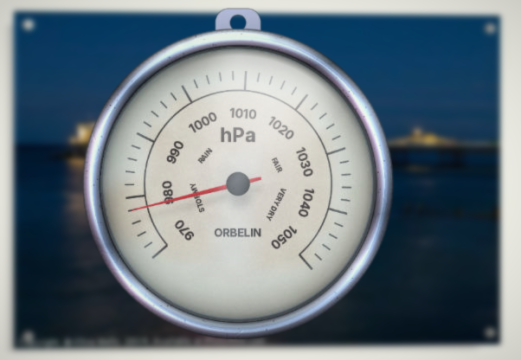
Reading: 978 hPa
